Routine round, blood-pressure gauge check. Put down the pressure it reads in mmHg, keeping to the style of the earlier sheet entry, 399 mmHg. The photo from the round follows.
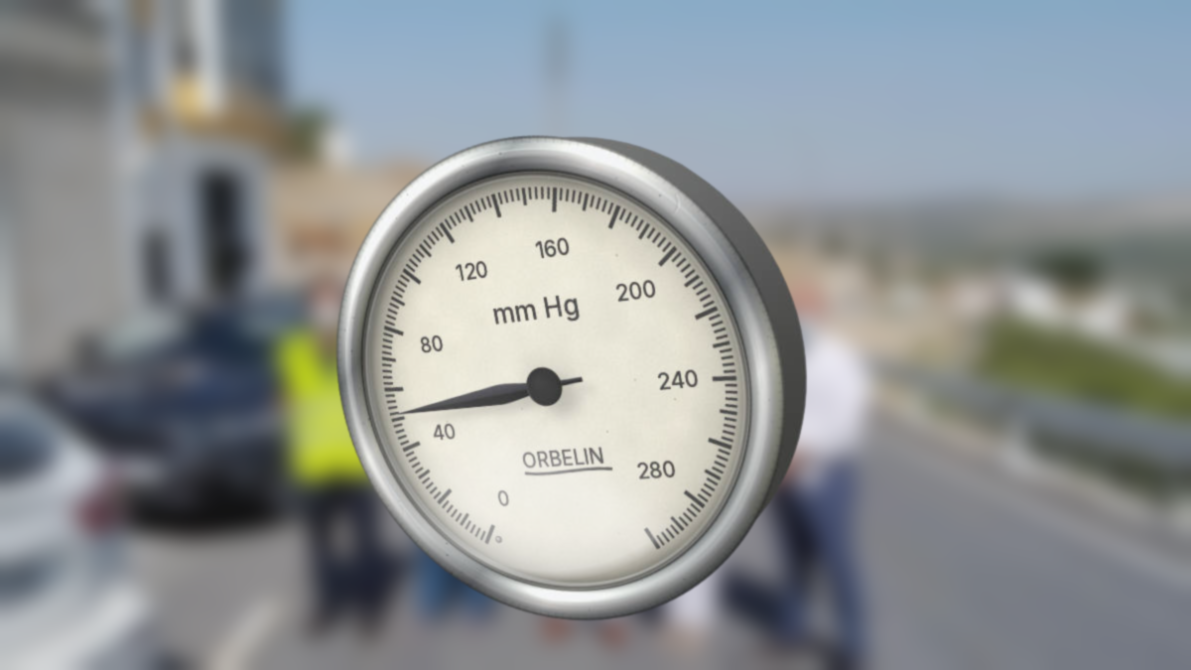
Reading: 52 mmHg
